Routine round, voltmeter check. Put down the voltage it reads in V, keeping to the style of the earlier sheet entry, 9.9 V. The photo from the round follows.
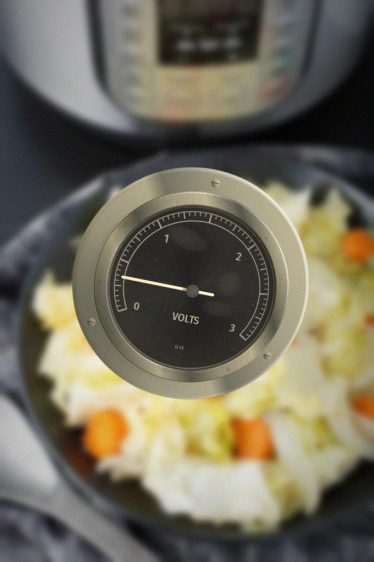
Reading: 0.35 V
